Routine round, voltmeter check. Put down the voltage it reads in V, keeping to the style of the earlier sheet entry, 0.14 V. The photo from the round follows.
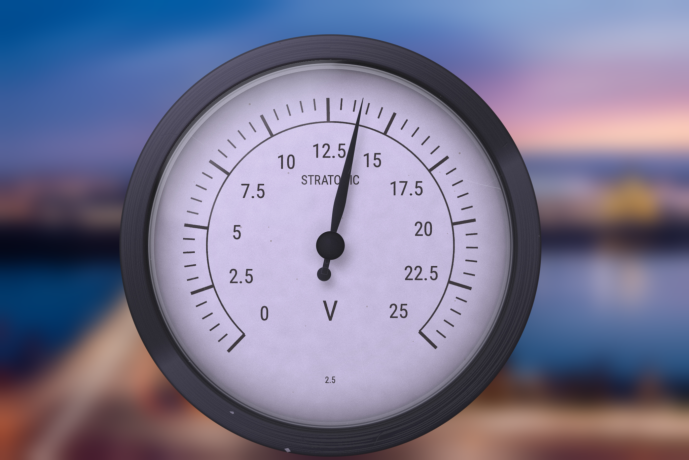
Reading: 13.75 V
